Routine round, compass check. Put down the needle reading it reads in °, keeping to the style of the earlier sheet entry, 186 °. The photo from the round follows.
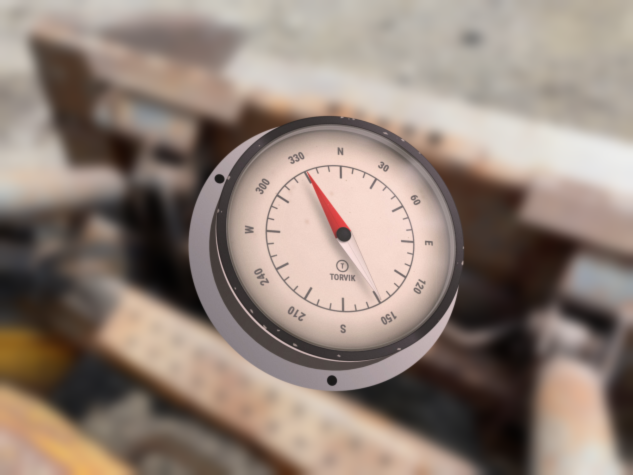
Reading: 330 °
